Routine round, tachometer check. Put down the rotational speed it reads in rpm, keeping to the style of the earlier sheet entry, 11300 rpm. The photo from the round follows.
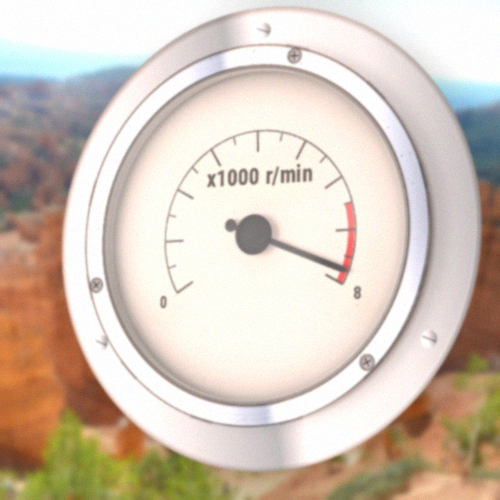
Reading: 7750 rpm
